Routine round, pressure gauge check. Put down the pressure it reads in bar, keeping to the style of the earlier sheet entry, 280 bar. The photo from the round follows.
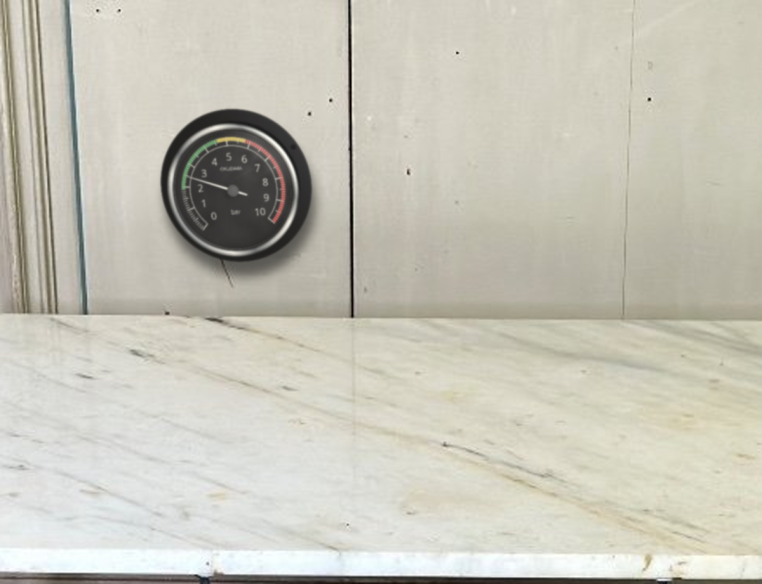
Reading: 2.5 bar
